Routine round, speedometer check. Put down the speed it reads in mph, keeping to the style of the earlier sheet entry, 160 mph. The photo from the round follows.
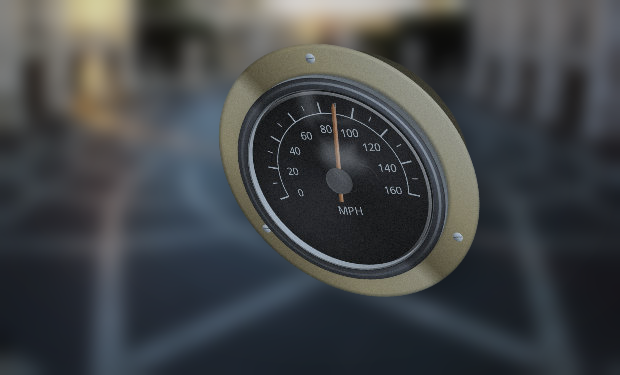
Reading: 90 mph
